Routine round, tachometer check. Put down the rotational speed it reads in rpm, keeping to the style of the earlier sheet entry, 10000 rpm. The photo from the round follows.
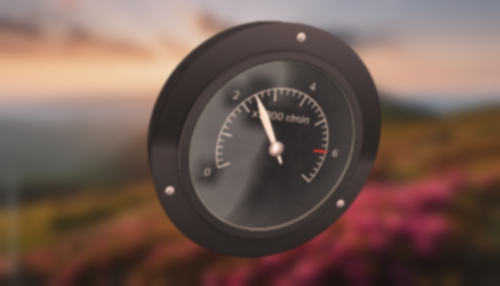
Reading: 2400 rpm
